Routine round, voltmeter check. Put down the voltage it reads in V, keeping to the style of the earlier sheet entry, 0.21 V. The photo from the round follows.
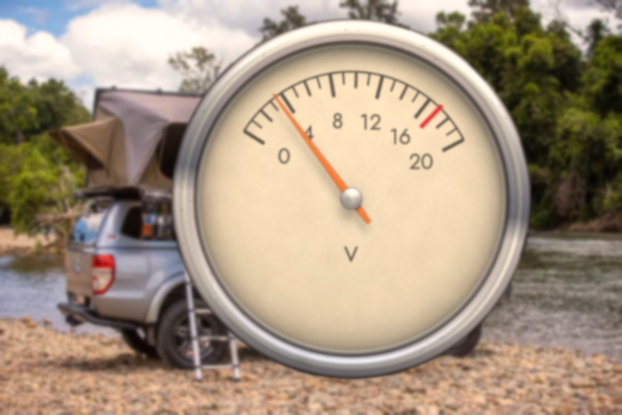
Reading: 3.5 V
